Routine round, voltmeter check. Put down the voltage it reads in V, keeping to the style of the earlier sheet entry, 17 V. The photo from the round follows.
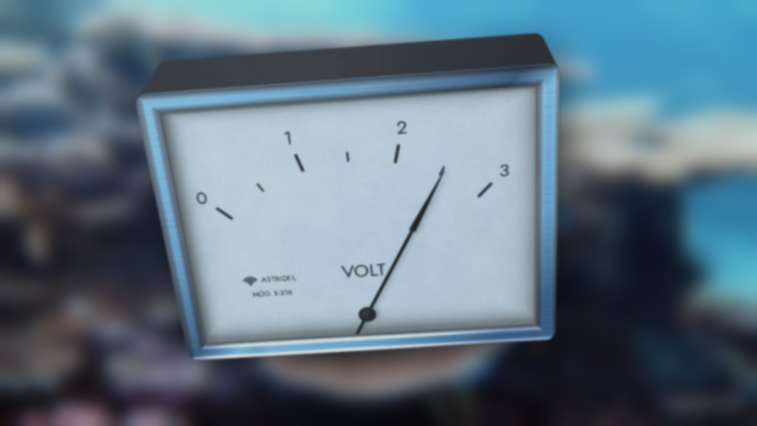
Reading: 2.5 V
